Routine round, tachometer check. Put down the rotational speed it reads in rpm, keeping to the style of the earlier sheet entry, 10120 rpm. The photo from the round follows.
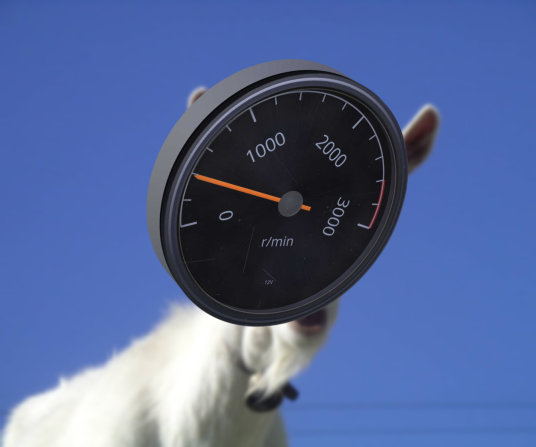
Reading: 400 rpm
